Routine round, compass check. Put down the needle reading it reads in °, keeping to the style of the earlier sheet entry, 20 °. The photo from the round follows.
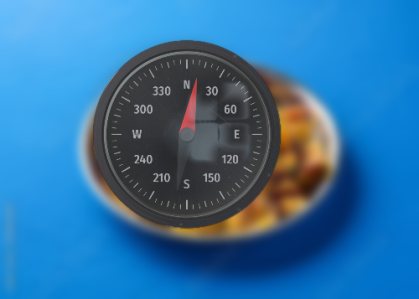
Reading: 10 °
